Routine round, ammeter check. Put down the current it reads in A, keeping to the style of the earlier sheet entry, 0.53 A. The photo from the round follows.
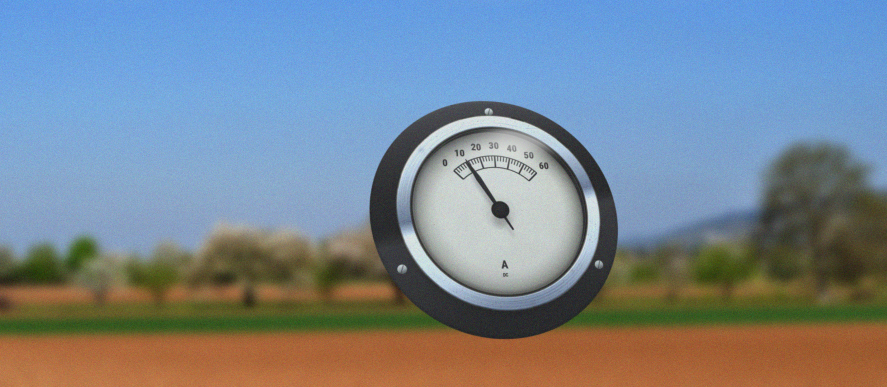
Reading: 10 A
